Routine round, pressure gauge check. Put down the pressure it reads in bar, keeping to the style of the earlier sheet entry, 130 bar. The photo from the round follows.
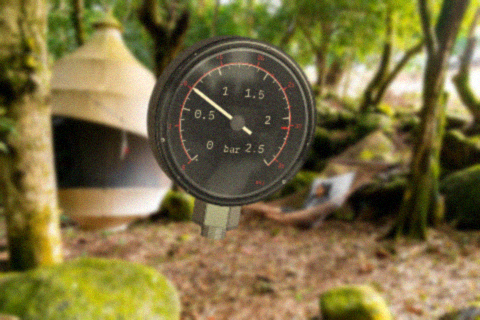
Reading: 0.7 bar
